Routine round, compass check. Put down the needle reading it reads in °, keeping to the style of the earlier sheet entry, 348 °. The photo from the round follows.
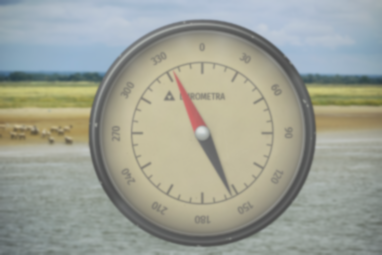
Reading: 335 °
